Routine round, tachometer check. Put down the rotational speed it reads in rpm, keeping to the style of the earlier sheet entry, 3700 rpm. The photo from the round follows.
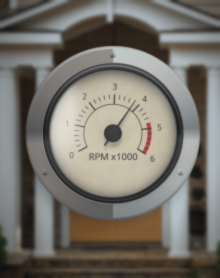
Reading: 3800 rpm
